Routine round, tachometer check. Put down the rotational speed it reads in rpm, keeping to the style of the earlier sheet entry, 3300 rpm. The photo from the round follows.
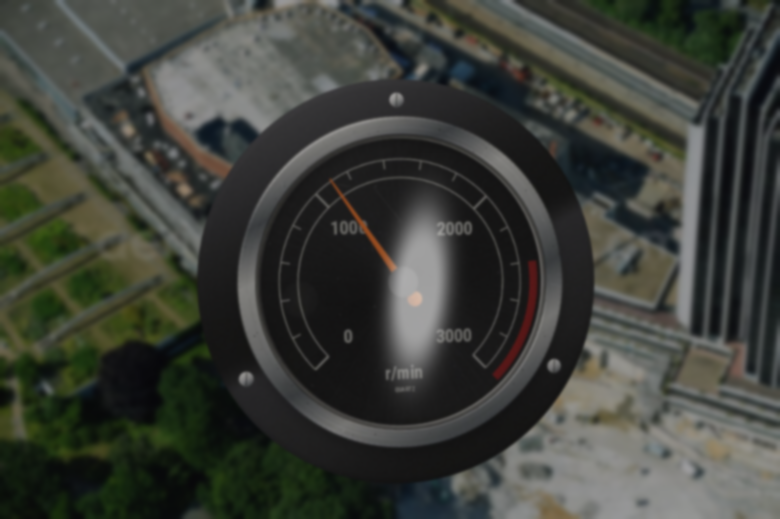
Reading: 1100 rpm
